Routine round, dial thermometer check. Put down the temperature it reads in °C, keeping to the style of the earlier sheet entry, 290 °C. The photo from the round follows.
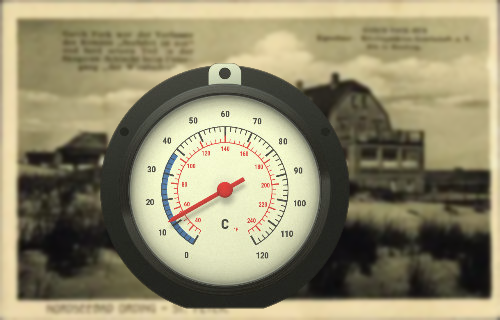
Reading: 12 °C
